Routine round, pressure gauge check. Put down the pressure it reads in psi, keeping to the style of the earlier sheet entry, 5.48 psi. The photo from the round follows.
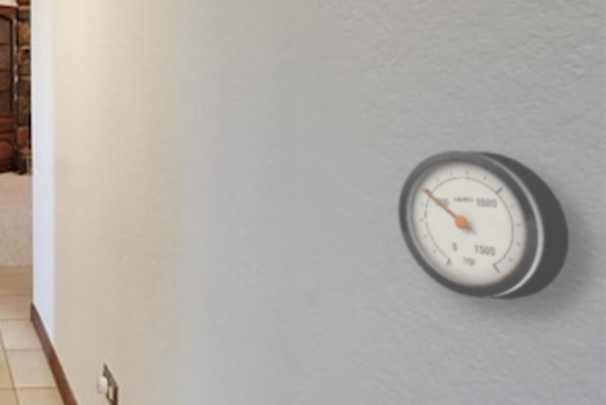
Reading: 500 psi
